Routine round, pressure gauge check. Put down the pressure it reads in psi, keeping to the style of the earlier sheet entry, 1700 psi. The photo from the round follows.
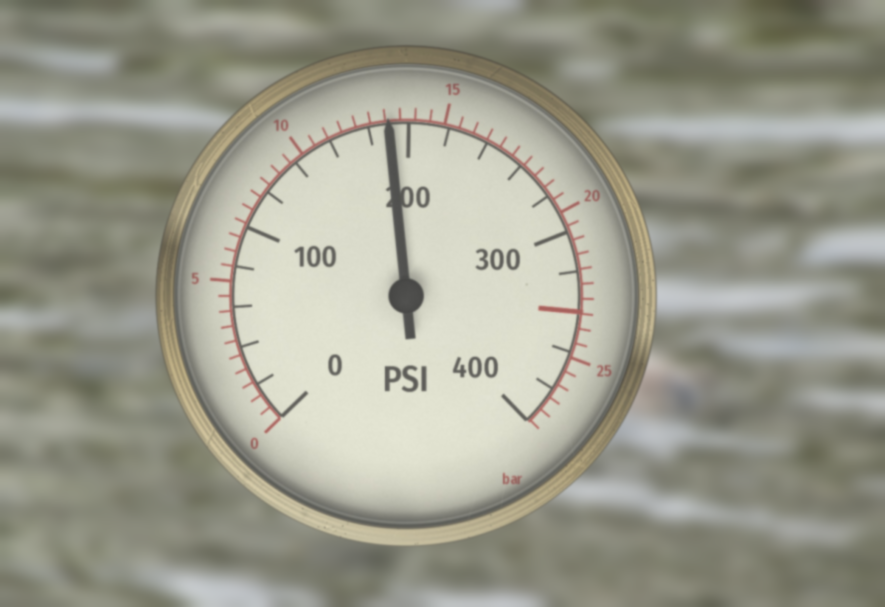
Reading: 190 psi
